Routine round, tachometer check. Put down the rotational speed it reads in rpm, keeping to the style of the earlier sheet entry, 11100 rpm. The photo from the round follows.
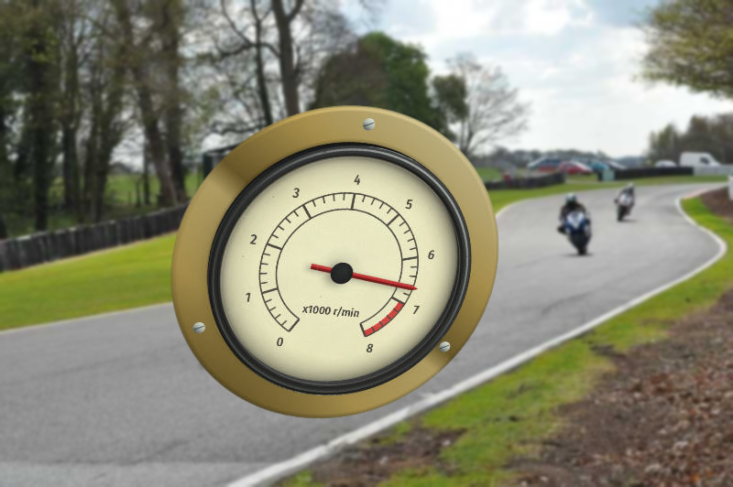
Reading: 6600 rpm
